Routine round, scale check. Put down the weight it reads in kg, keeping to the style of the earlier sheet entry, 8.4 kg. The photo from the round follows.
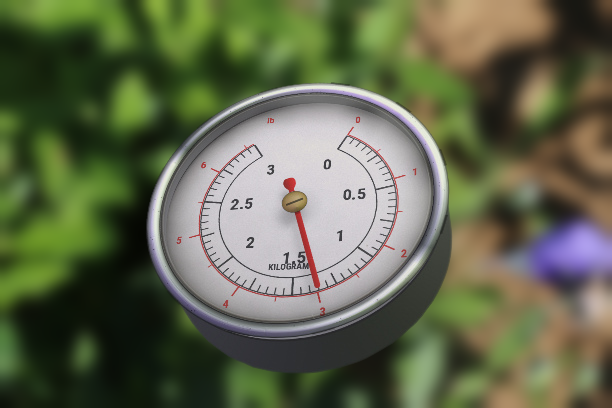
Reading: 1.35 kg
